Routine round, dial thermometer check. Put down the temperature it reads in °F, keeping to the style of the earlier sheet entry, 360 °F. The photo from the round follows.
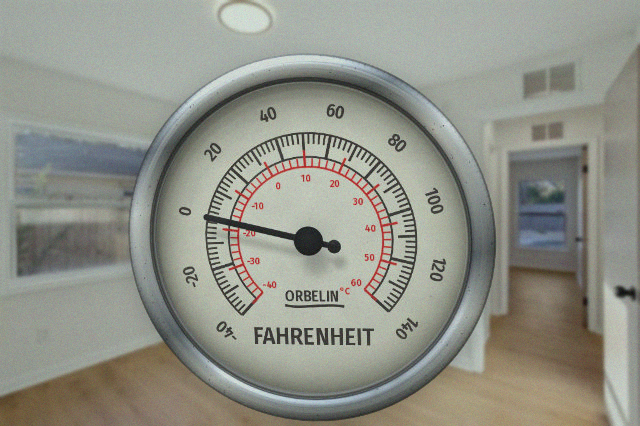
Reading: 0 °F
